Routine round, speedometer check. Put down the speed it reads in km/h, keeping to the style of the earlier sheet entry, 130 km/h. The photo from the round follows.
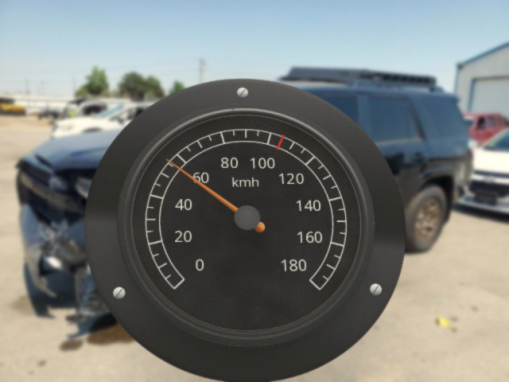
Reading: 55 km/h
